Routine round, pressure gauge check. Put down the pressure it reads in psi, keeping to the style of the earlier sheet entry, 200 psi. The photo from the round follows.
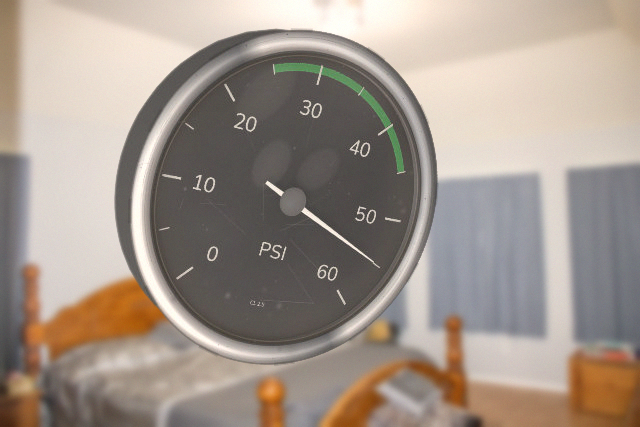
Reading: 55 psi
